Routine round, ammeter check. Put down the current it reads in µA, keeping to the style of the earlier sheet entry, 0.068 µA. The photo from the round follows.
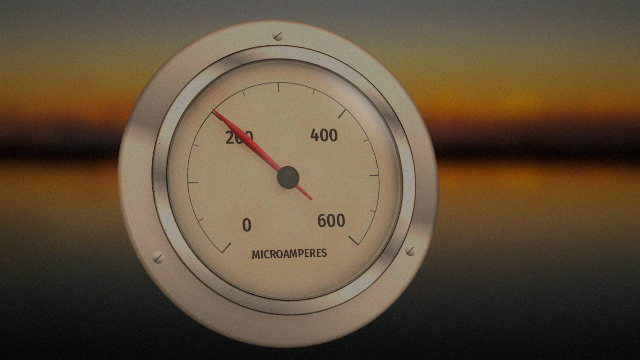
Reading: 200 µA
